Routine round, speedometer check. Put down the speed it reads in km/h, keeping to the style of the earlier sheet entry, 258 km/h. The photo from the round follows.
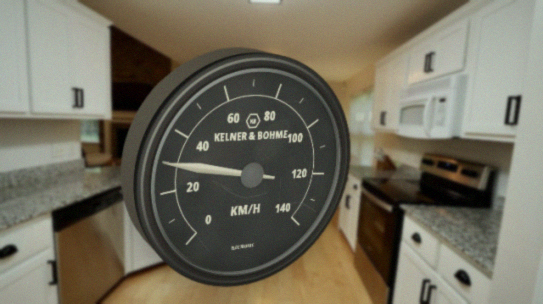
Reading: 30 km/h
